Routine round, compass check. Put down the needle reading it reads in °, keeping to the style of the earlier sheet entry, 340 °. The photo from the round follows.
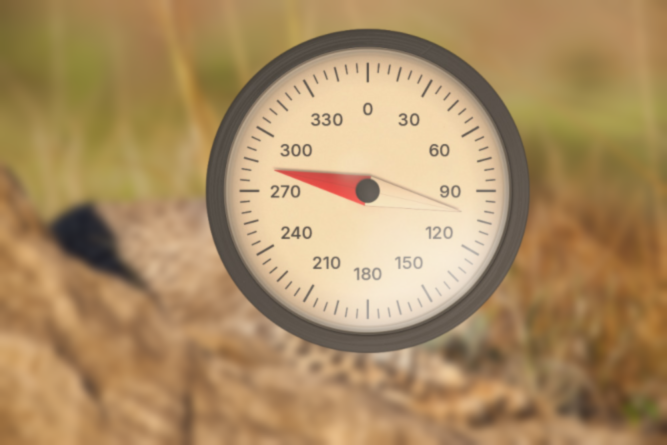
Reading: 282.5 °
